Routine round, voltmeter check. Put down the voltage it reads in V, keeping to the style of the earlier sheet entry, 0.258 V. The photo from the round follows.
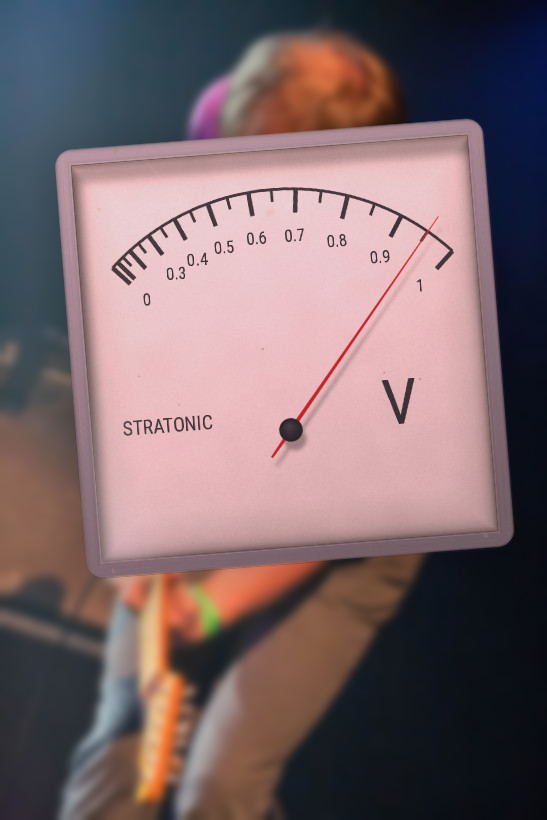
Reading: 0.95 V
